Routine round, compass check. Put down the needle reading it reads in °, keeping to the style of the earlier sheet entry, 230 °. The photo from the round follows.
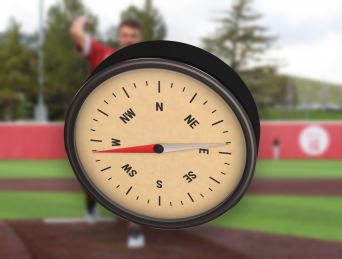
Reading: 260 °
